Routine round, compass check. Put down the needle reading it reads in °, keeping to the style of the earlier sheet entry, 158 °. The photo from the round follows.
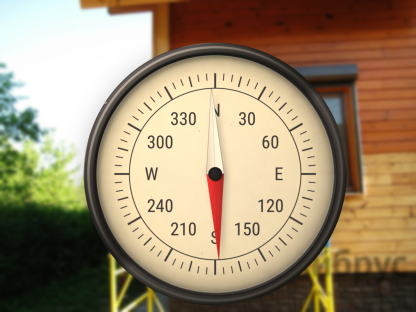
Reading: 177.5 °
